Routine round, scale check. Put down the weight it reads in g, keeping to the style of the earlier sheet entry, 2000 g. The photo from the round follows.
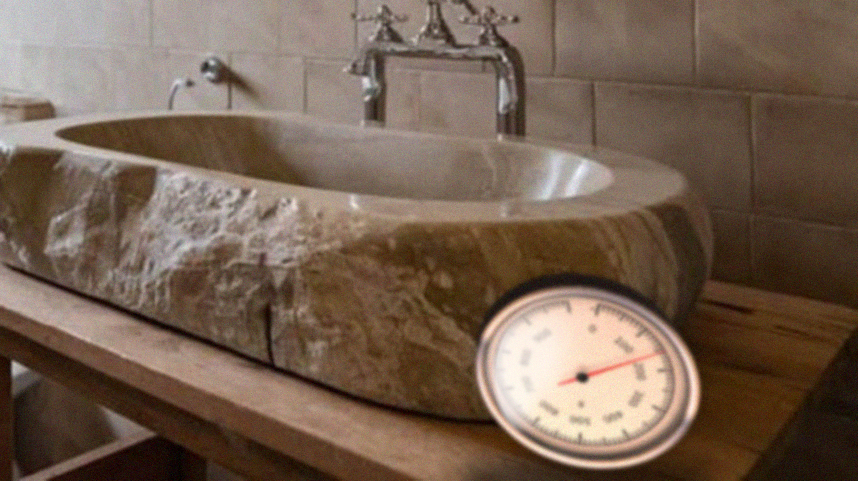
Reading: 150 g
